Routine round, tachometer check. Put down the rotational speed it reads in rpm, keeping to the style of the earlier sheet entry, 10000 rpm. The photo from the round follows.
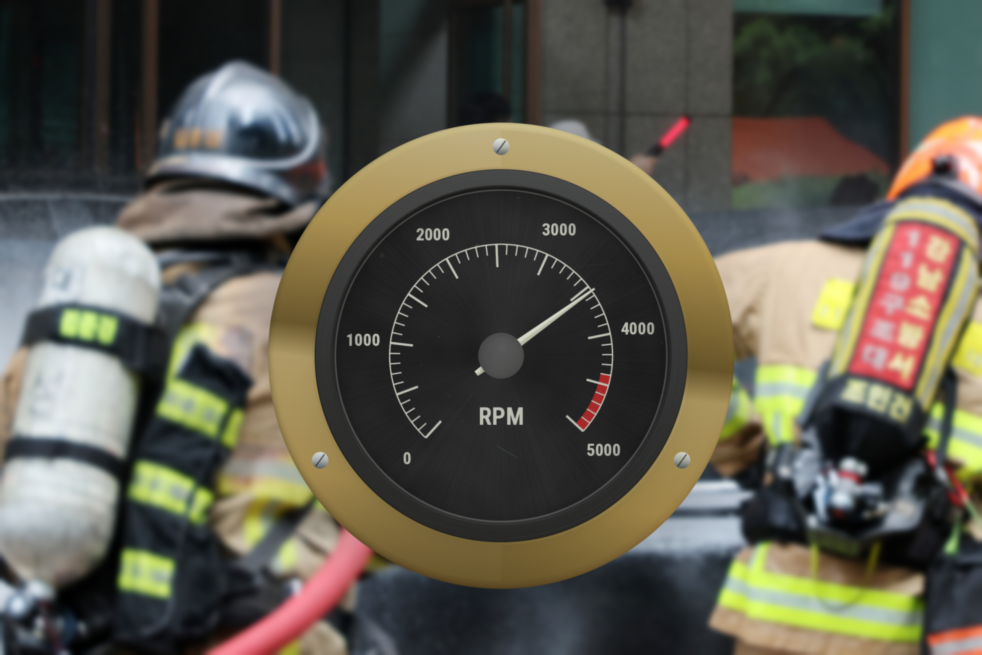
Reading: 3550 rpm
